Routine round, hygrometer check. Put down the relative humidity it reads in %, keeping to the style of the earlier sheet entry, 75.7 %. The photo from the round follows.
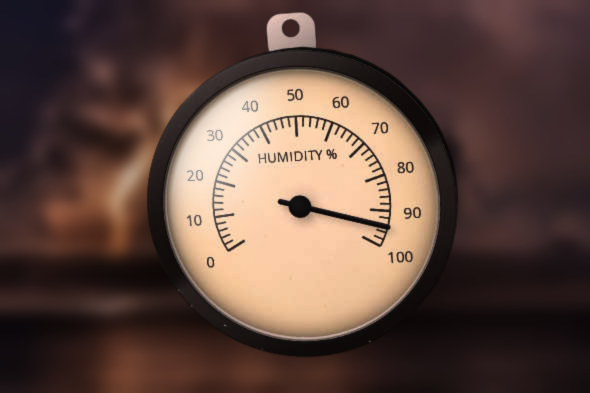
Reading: 94 %
